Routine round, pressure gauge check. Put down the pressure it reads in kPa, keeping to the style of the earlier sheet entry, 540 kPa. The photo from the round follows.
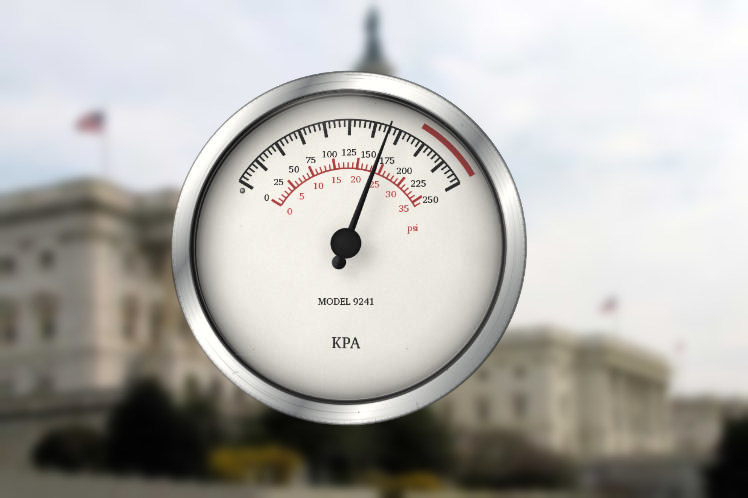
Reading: 165 kPa
